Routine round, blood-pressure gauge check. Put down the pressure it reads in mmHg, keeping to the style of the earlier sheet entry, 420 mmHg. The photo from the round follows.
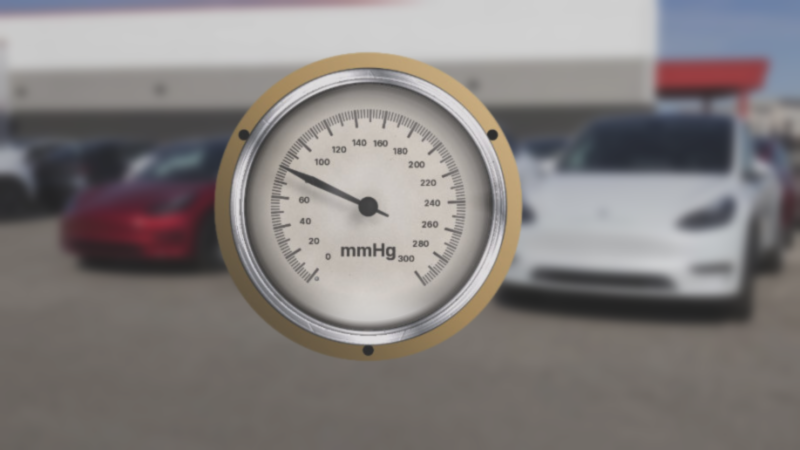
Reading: 80 mmHg
